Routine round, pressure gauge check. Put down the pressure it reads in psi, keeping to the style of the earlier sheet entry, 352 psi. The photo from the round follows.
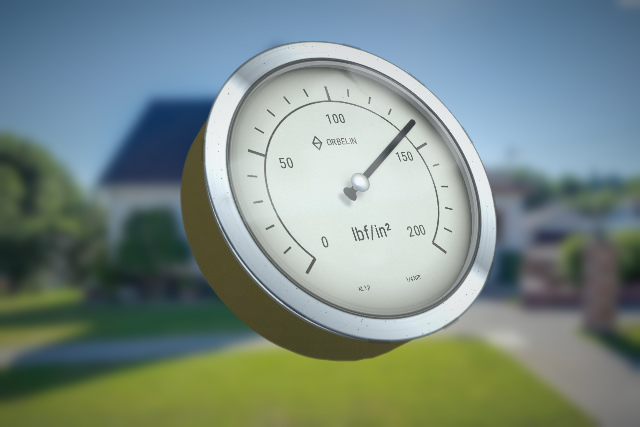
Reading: 140 psi
